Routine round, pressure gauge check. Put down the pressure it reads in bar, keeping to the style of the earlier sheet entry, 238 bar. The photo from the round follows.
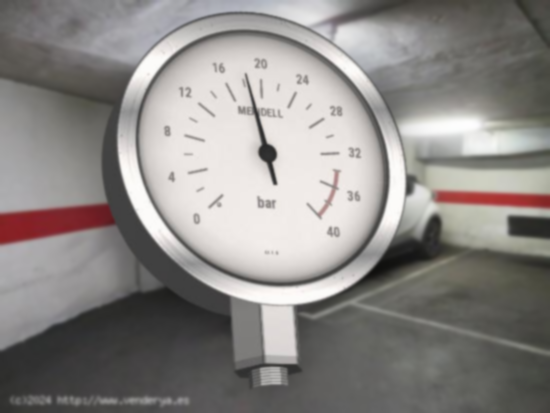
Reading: 18 bar
